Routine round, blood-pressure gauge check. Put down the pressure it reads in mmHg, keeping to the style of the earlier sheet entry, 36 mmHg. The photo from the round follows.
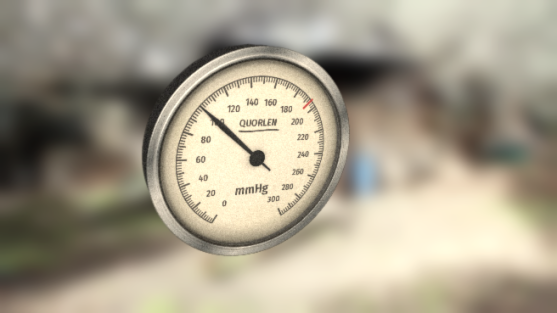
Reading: 100 mmHg
